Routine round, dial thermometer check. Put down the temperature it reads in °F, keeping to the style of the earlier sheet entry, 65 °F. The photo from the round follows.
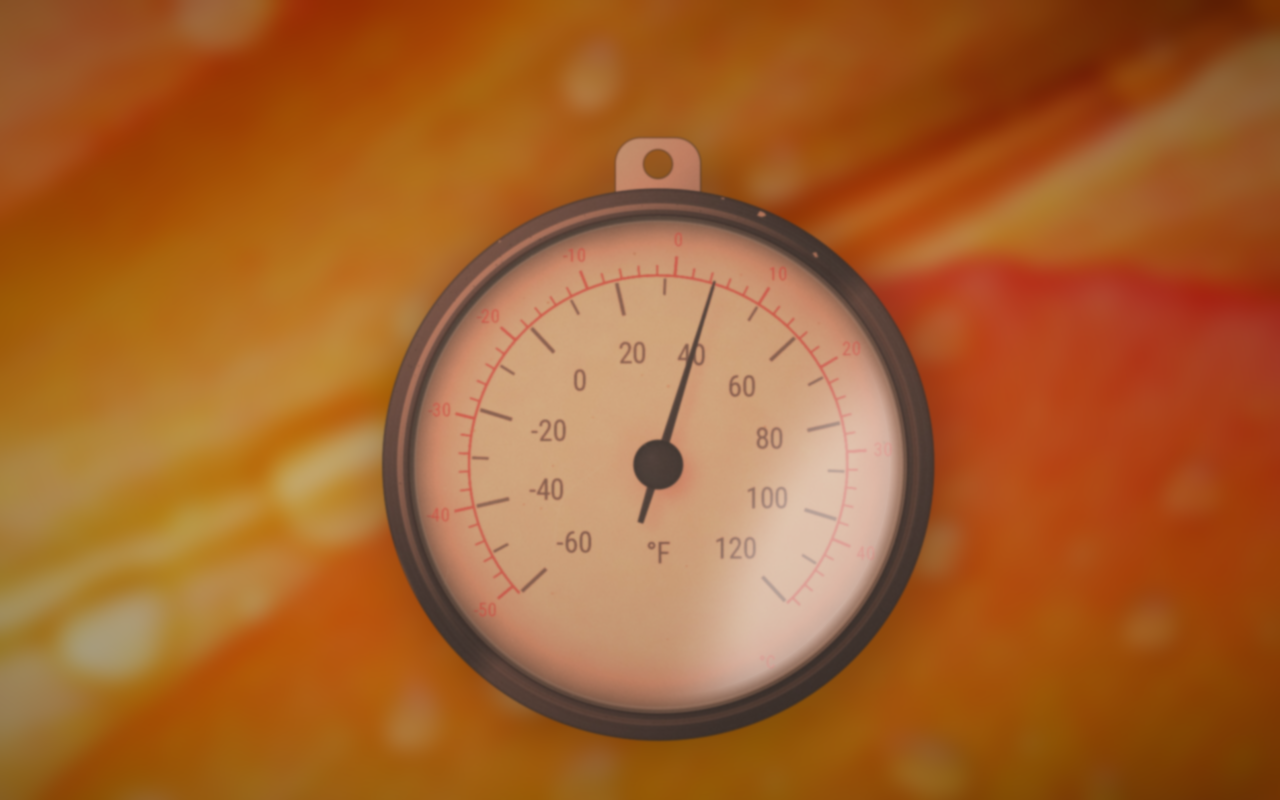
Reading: 40 °F
